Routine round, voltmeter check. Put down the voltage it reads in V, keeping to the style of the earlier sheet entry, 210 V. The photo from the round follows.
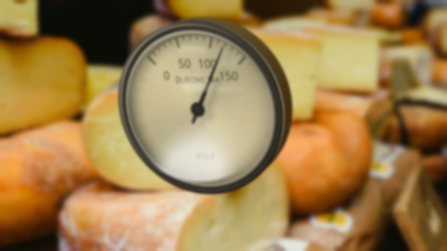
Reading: 120 V
